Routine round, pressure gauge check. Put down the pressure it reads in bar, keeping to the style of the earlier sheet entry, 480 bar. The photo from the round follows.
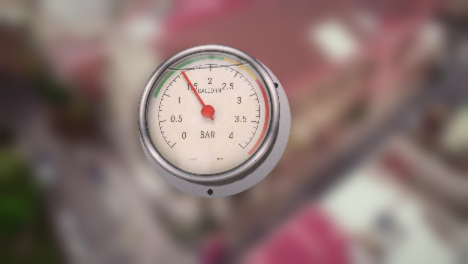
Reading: 1.5 bar
